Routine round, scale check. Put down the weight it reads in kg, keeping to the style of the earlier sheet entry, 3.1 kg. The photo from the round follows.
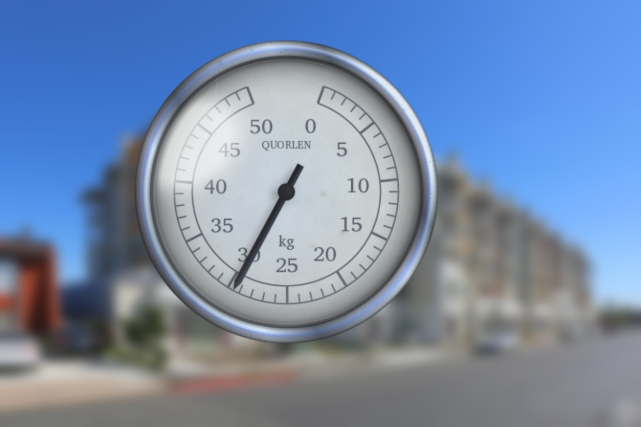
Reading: 29.5 kg
